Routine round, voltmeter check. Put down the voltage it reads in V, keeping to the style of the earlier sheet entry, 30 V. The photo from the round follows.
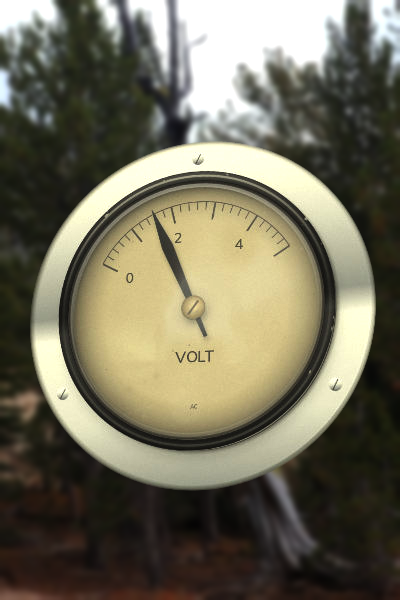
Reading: 1.6 V
